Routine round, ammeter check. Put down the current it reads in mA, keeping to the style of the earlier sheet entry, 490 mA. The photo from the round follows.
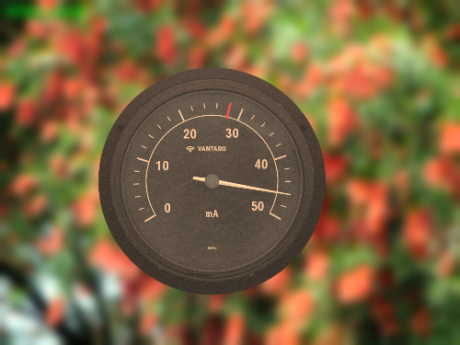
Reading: 46 mA
